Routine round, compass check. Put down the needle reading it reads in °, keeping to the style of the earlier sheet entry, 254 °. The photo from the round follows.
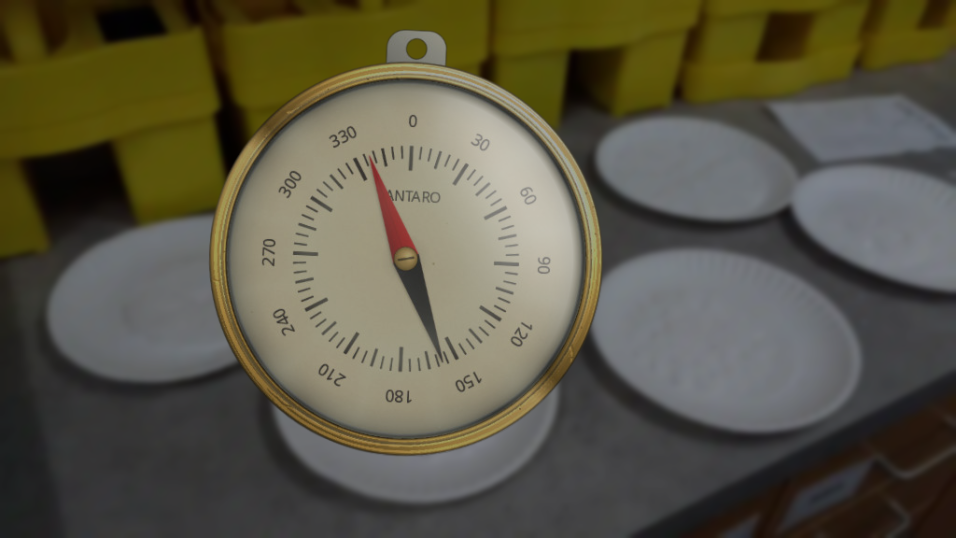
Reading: 337.5 °
